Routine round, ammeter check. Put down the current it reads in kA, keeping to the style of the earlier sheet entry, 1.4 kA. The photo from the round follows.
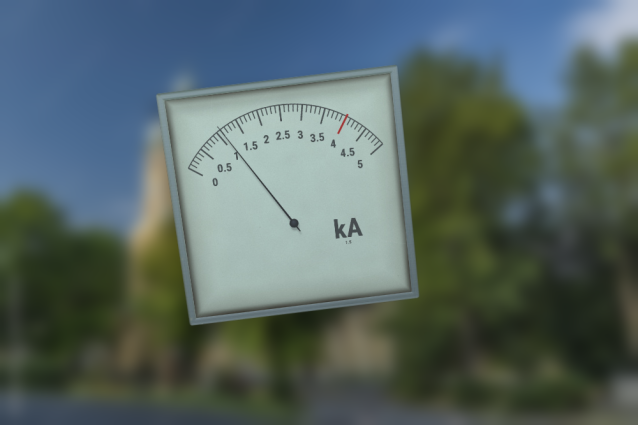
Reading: 1.1 kA
